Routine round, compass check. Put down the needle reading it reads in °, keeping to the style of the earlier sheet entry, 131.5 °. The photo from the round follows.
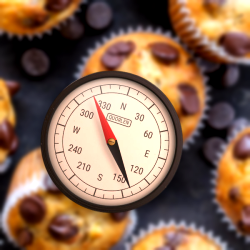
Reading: 320 °
